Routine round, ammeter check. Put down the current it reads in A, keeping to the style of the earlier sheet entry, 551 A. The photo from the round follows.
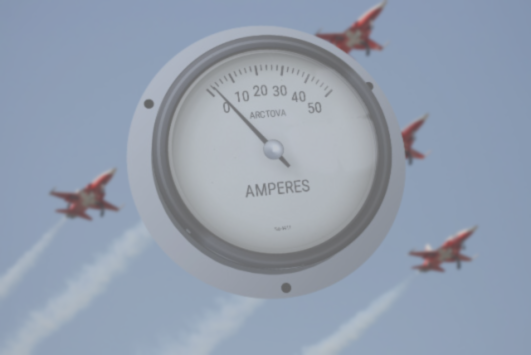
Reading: 2 A
